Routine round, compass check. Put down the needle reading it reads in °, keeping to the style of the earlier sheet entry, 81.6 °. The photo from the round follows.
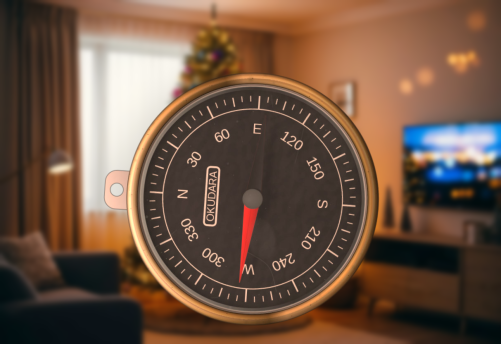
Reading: 275 °
